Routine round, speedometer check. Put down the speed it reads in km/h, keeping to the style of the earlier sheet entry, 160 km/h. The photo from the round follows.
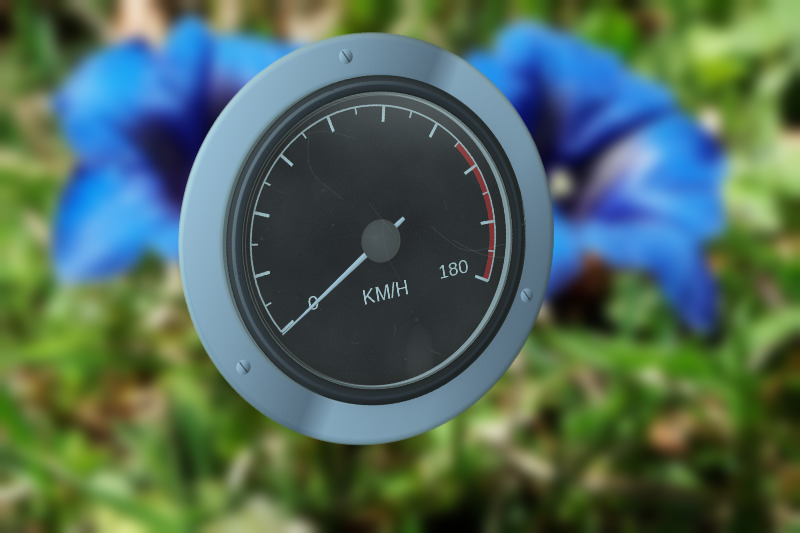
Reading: 0 km/h
